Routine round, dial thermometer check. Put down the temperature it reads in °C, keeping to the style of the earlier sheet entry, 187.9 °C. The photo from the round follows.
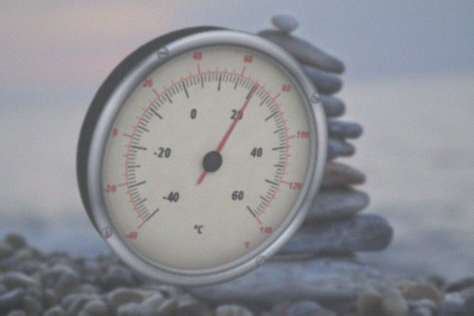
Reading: 20 °C
